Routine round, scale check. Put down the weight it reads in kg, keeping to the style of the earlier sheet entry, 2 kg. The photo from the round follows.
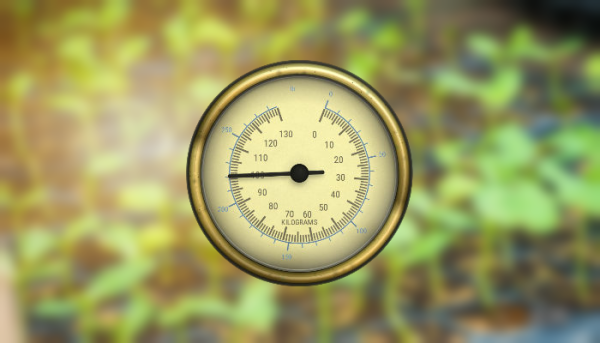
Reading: 100 kg
